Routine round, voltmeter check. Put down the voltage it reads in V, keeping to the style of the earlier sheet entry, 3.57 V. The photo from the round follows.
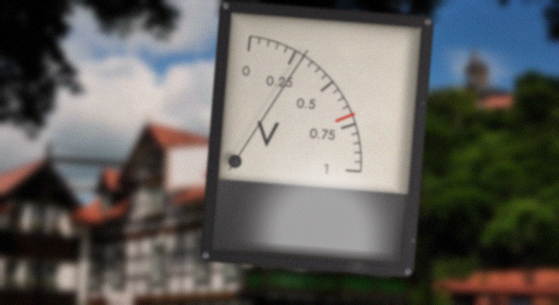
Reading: 0.3 V
